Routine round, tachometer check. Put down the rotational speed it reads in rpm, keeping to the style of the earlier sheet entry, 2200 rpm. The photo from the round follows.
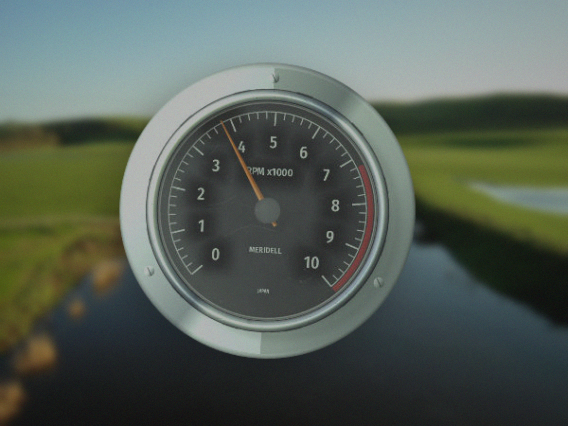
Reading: 3800 rpm
